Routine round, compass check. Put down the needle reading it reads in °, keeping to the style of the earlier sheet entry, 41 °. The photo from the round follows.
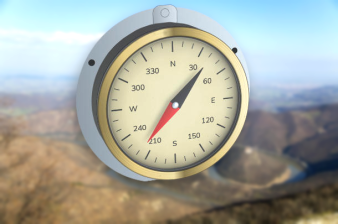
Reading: 220 °
